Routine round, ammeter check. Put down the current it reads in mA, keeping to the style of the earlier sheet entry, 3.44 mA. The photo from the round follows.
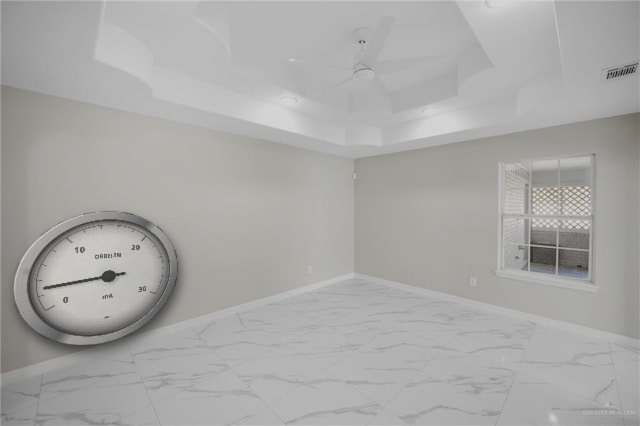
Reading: 3 mA
